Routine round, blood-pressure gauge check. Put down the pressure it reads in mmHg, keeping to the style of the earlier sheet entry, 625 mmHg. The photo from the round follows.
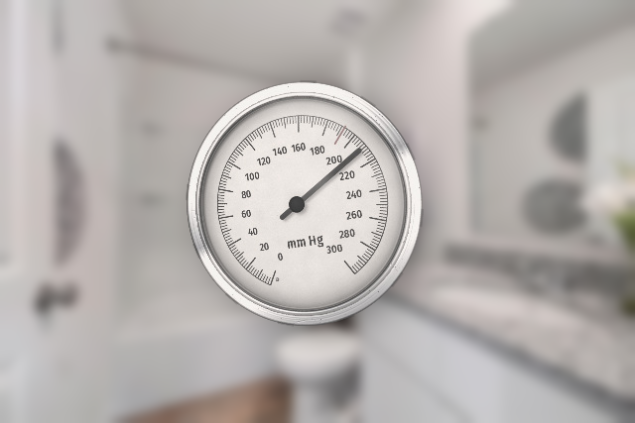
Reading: 210 mmHg
